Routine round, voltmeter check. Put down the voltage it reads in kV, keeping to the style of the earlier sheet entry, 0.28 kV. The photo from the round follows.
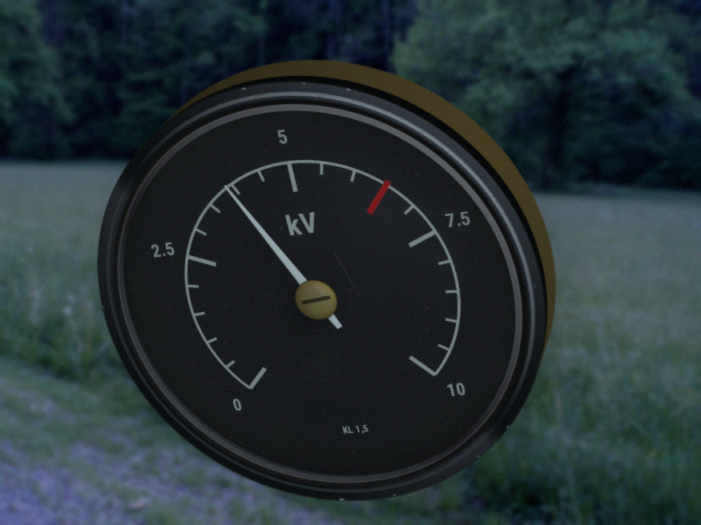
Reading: 4 kV
